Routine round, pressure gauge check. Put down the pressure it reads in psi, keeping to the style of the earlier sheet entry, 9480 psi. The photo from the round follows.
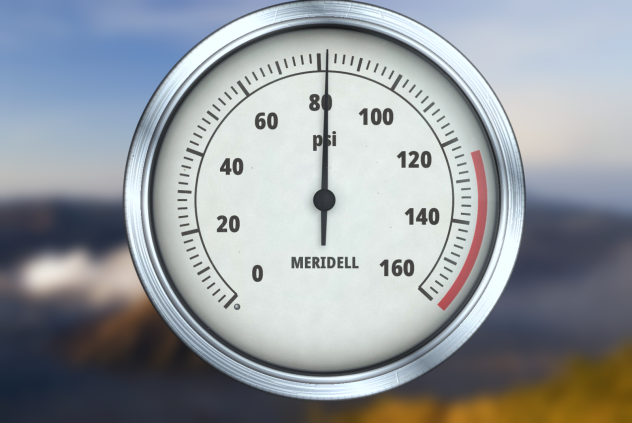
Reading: 82 psi
